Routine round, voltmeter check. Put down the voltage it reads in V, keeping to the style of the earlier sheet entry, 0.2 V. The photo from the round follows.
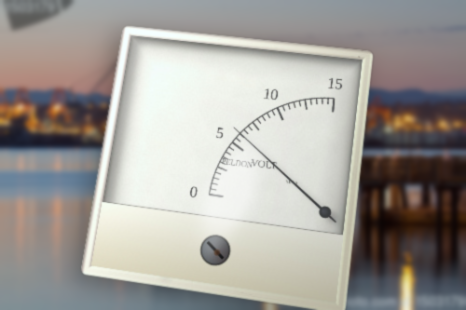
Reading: 6 V
